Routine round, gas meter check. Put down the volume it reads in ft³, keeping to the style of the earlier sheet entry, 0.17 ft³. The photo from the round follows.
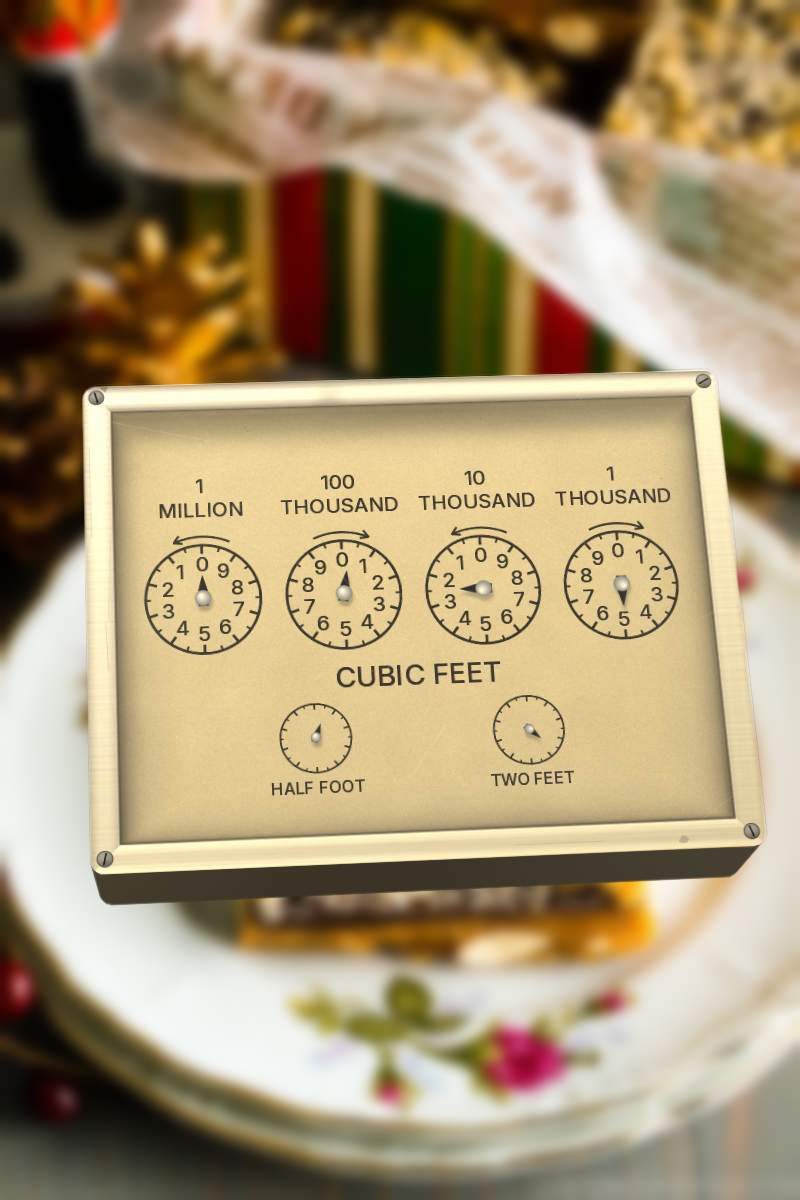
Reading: 2500 ft³
